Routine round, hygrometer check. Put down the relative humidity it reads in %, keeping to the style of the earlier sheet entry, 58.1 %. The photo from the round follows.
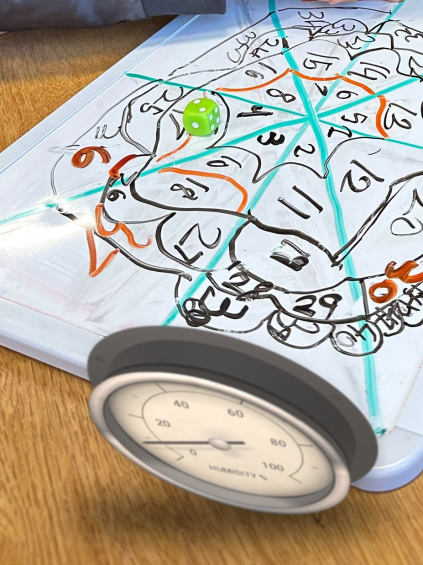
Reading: 10 %
